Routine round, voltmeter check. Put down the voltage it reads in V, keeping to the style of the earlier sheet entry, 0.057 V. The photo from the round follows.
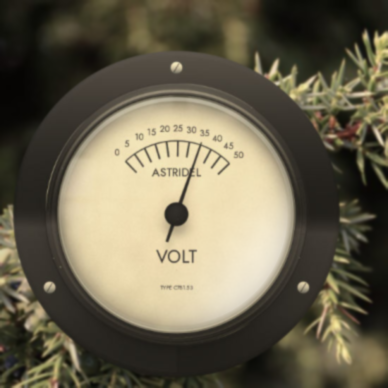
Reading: 35 V
